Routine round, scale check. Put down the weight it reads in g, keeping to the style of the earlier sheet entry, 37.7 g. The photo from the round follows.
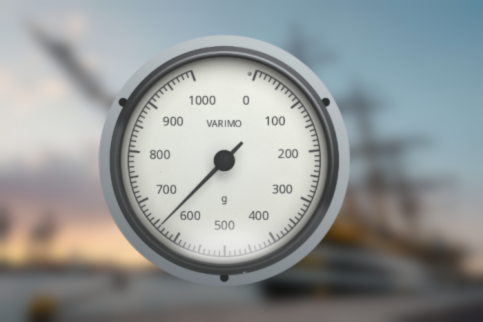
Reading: 640 g
